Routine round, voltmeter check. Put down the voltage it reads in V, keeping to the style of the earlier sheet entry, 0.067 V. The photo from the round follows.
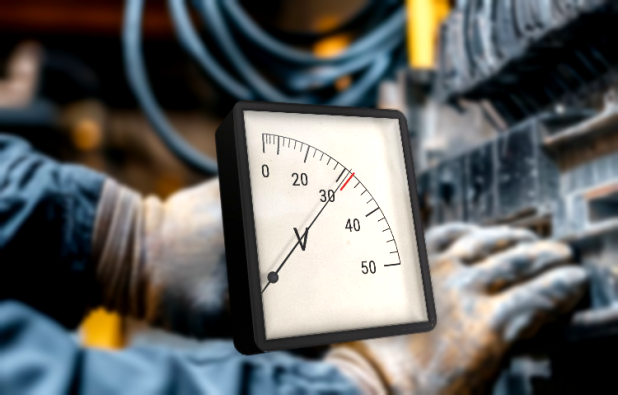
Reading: 31 V
